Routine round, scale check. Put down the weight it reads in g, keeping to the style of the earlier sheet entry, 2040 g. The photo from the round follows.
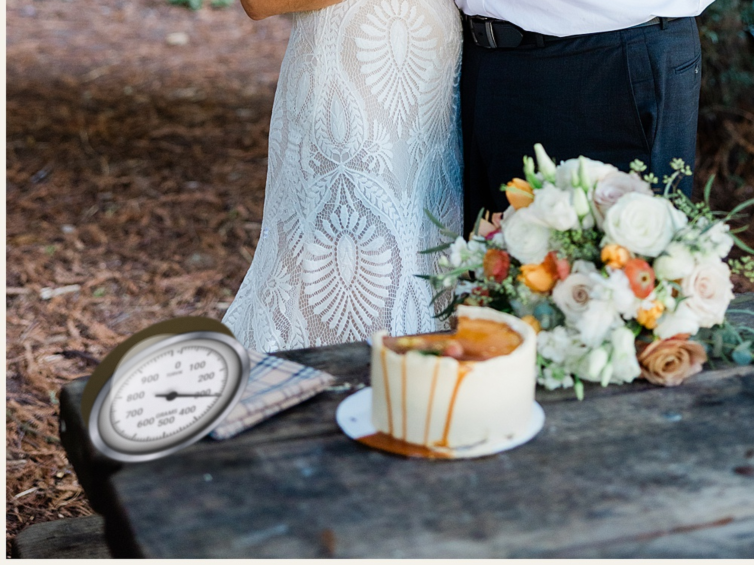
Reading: 300 g
